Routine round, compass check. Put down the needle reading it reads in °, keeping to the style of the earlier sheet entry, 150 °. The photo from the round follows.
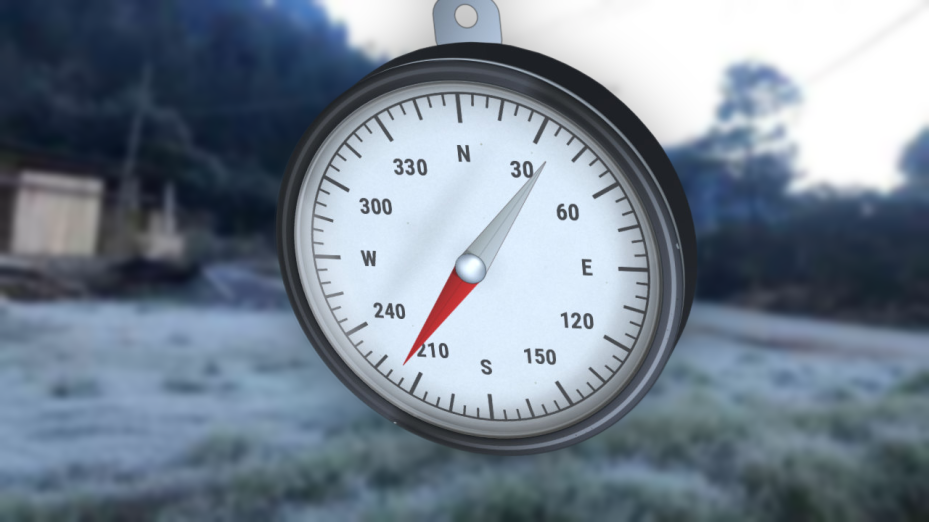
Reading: 217.5 °
